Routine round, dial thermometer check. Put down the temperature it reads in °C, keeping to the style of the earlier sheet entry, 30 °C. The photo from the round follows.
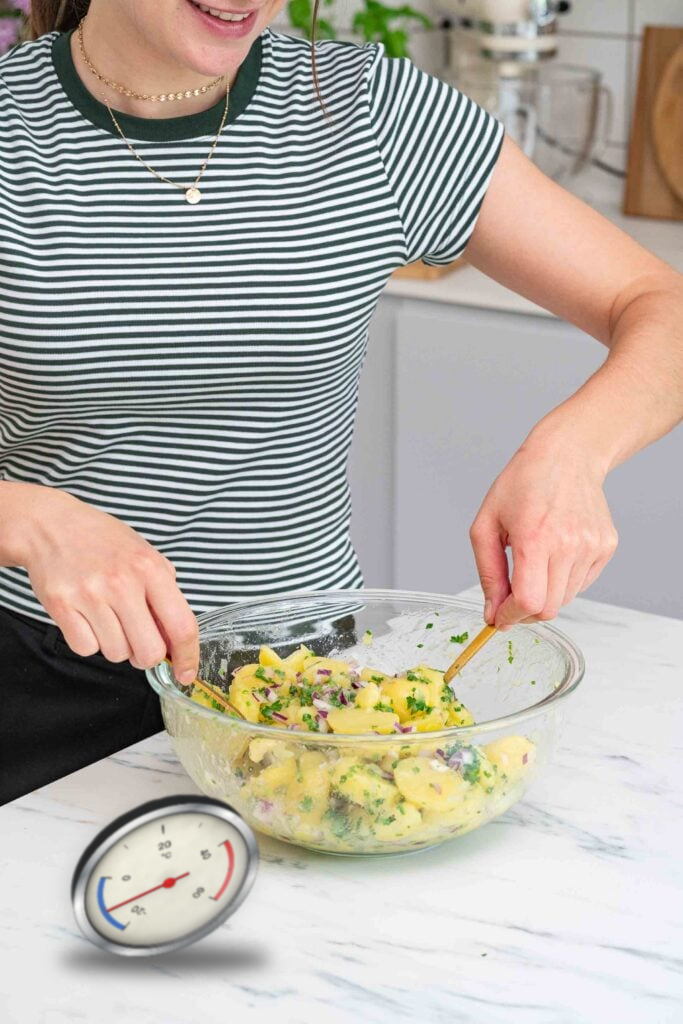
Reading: -10 °C
